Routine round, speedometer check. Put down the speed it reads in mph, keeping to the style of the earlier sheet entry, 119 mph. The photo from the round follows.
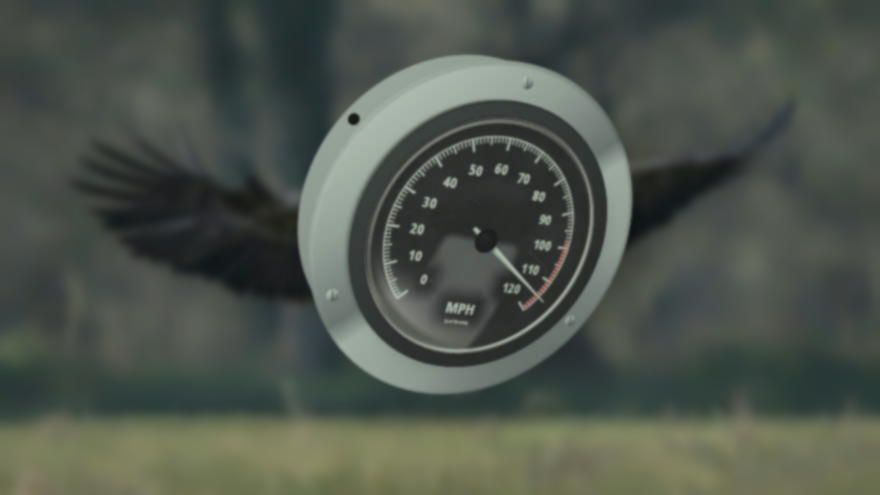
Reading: 115 mph
